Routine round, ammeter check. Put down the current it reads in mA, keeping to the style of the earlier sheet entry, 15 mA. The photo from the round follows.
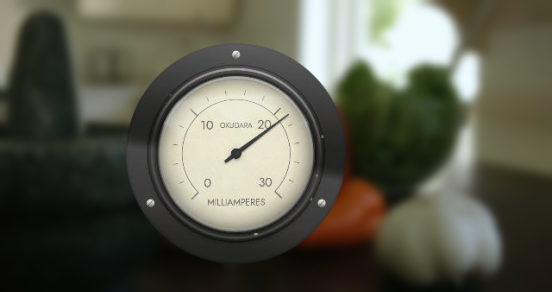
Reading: 21 mA
